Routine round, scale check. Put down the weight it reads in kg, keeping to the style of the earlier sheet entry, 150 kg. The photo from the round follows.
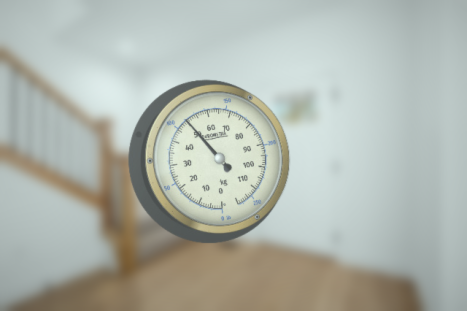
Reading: 50 kg
